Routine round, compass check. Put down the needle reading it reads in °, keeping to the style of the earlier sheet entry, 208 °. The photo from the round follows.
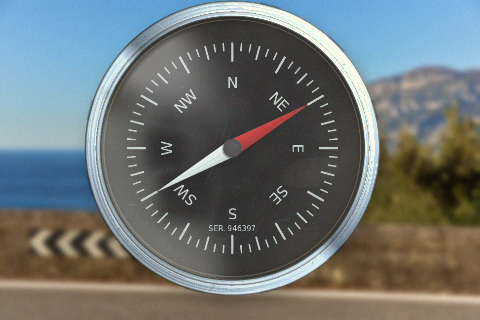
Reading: 60 °
